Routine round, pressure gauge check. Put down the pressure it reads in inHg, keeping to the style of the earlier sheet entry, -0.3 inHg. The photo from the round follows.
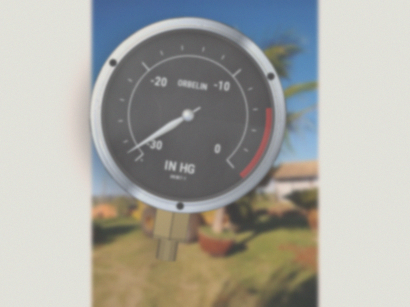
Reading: -29 inHg
